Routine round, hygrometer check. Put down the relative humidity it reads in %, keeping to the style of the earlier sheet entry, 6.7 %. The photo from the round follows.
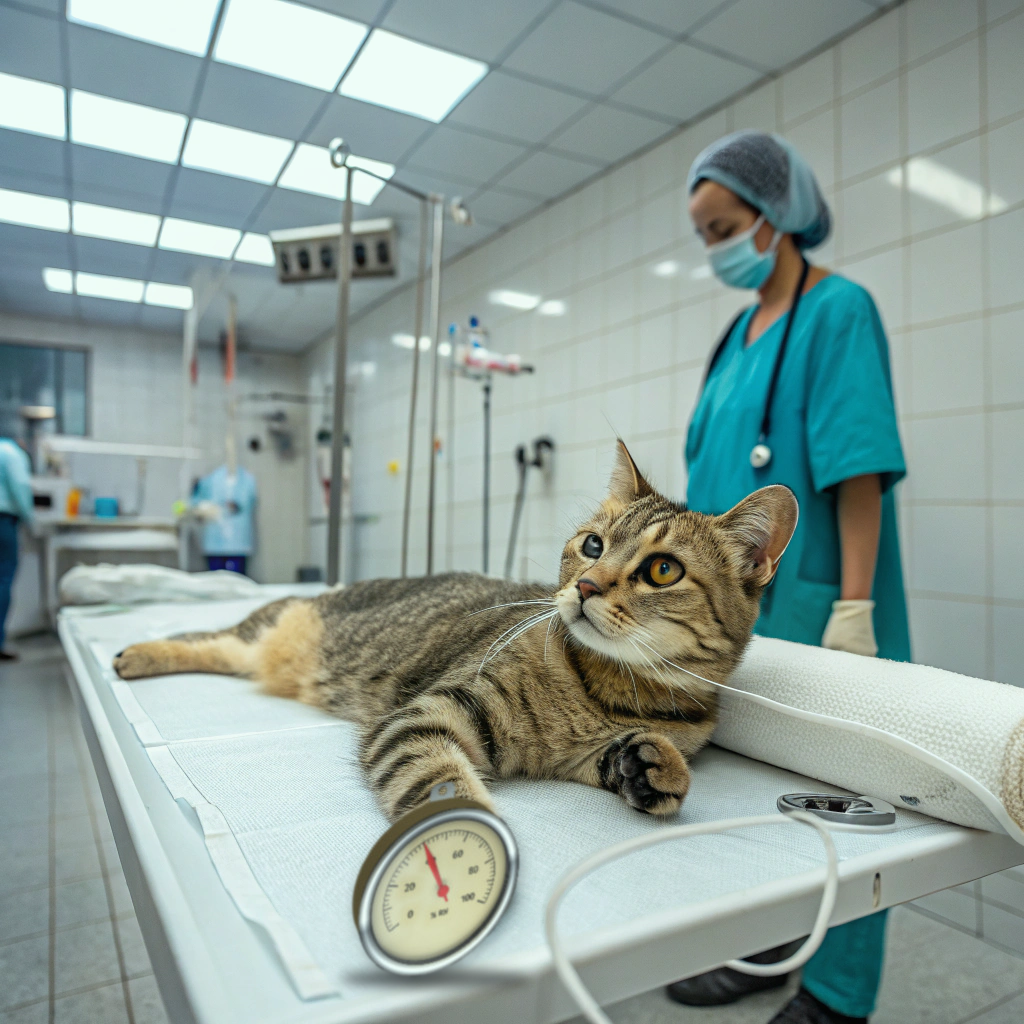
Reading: 40 %
